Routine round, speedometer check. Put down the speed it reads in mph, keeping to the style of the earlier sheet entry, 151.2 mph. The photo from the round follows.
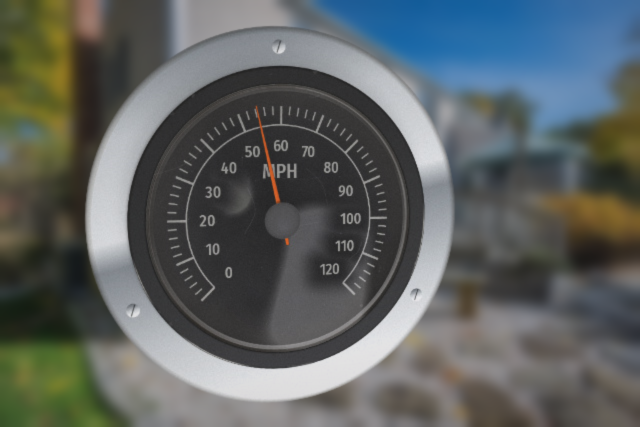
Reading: 54 mph
